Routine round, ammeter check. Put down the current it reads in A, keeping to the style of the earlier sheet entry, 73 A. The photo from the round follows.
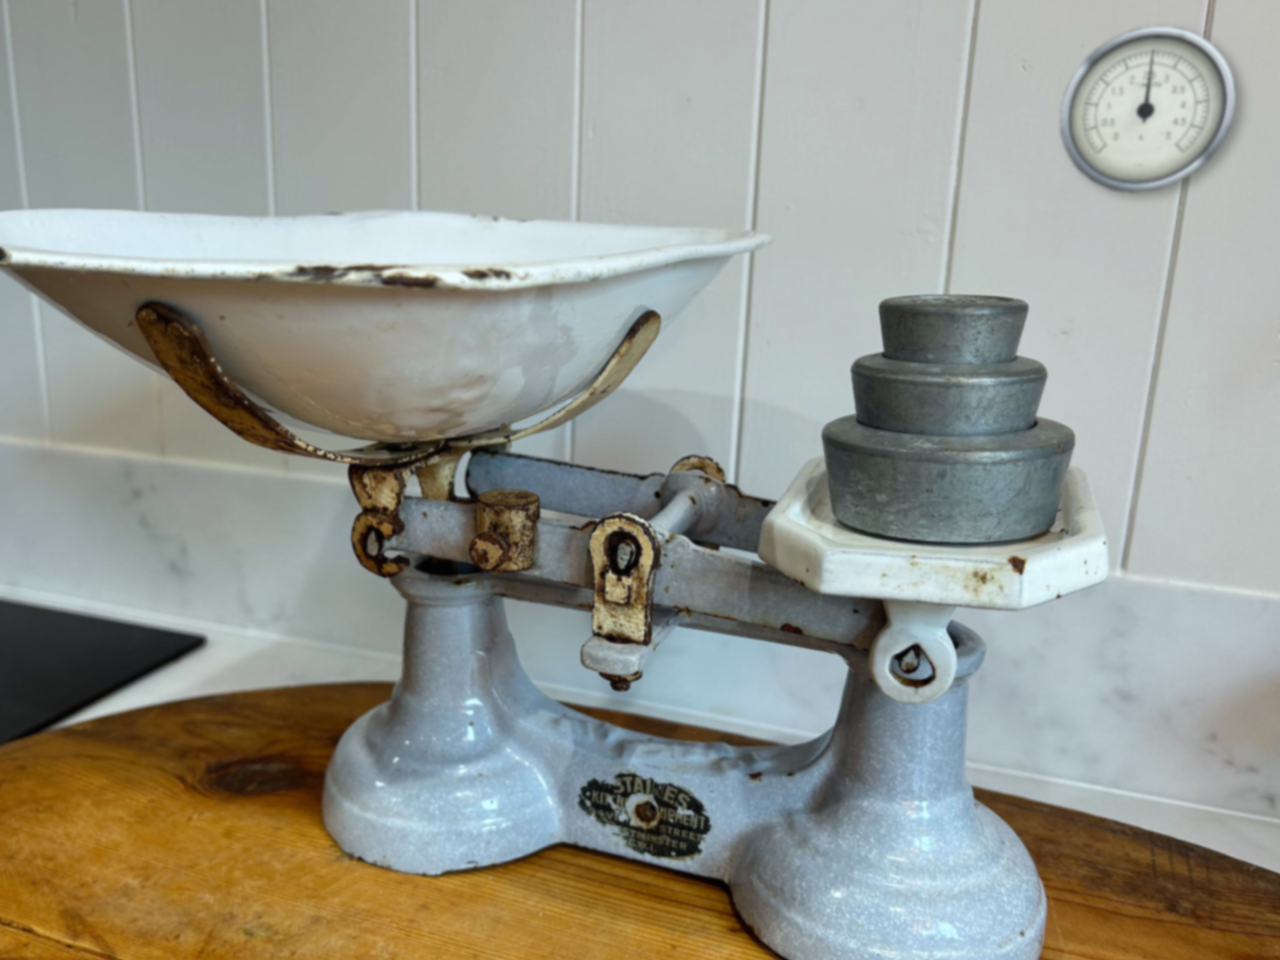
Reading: 2.5 A
